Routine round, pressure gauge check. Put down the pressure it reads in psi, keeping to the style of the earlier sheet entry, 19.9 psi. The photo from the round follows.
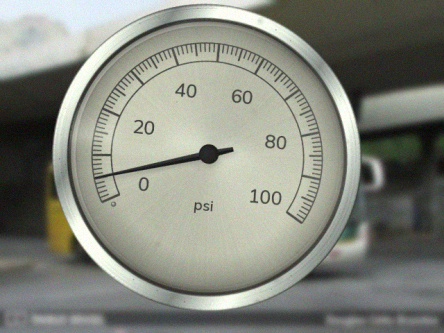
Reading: 5 psi
